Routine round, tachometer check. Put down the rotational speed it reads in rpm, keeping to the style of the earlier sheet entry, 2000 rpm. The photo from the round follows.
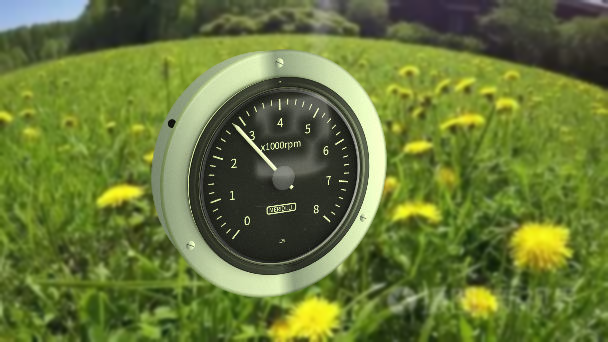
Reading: 2800 rpm
